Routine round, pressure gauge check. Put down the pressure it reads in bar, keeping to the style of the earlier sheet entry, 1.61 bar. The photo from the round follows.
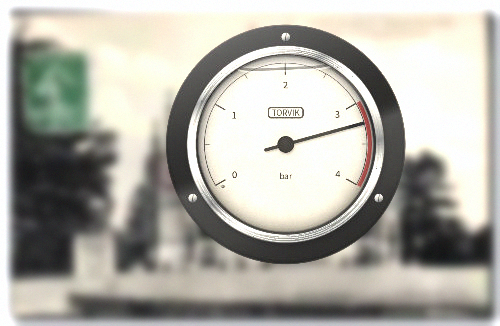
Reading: 3.25 bar
